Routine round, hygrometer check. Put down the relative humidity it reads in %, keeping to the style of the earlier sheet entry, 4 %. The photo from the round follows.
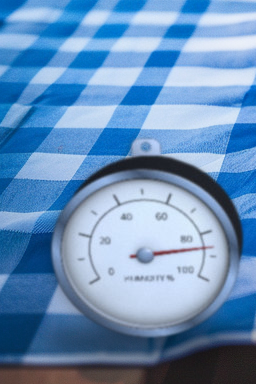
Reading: 85 %
